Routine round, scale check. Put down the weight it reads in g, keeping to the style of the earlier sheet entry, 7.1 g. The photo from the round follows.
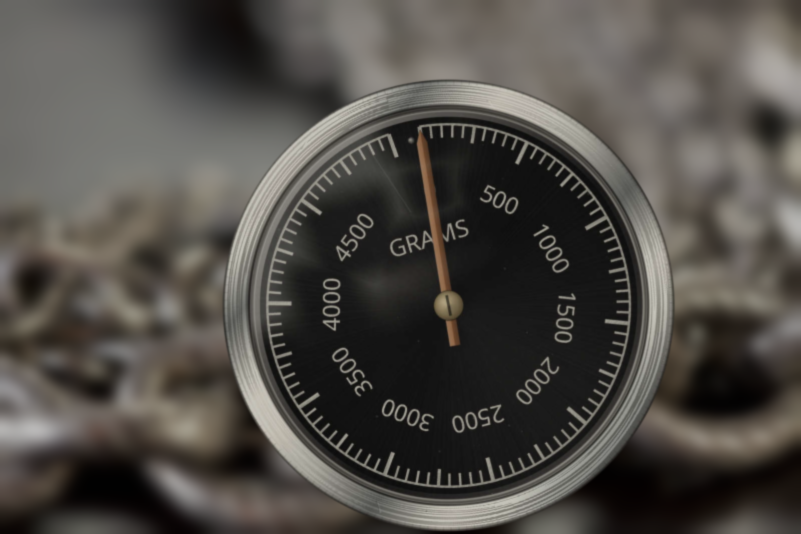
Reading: 0 g
